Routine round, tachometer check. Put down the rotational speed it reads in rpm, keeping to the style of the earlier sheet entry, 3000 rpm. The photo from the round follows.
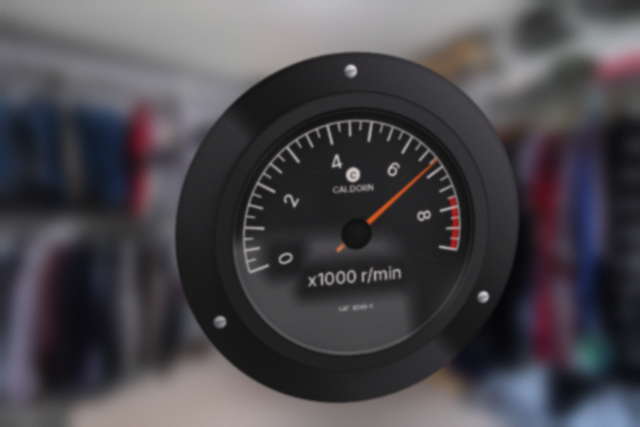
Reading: 6750 rpm
